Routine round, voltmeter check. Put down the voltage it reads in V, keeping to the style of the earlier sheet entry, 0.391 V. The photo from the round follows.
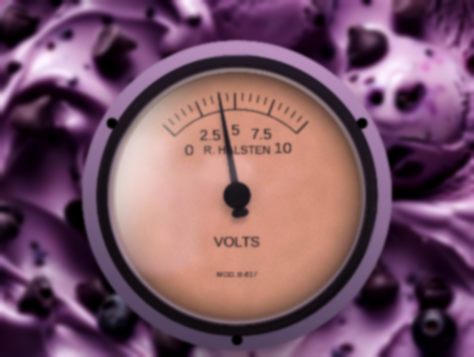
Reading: 4 V
